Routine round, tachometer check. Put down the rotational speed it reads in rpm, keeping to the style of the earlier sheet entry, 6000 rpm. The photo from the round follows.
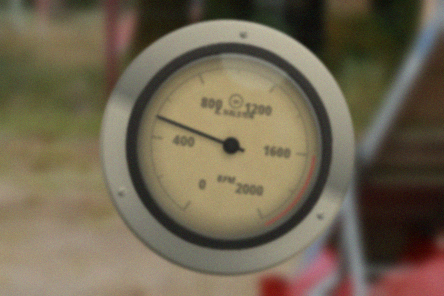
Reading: 500 rpm
